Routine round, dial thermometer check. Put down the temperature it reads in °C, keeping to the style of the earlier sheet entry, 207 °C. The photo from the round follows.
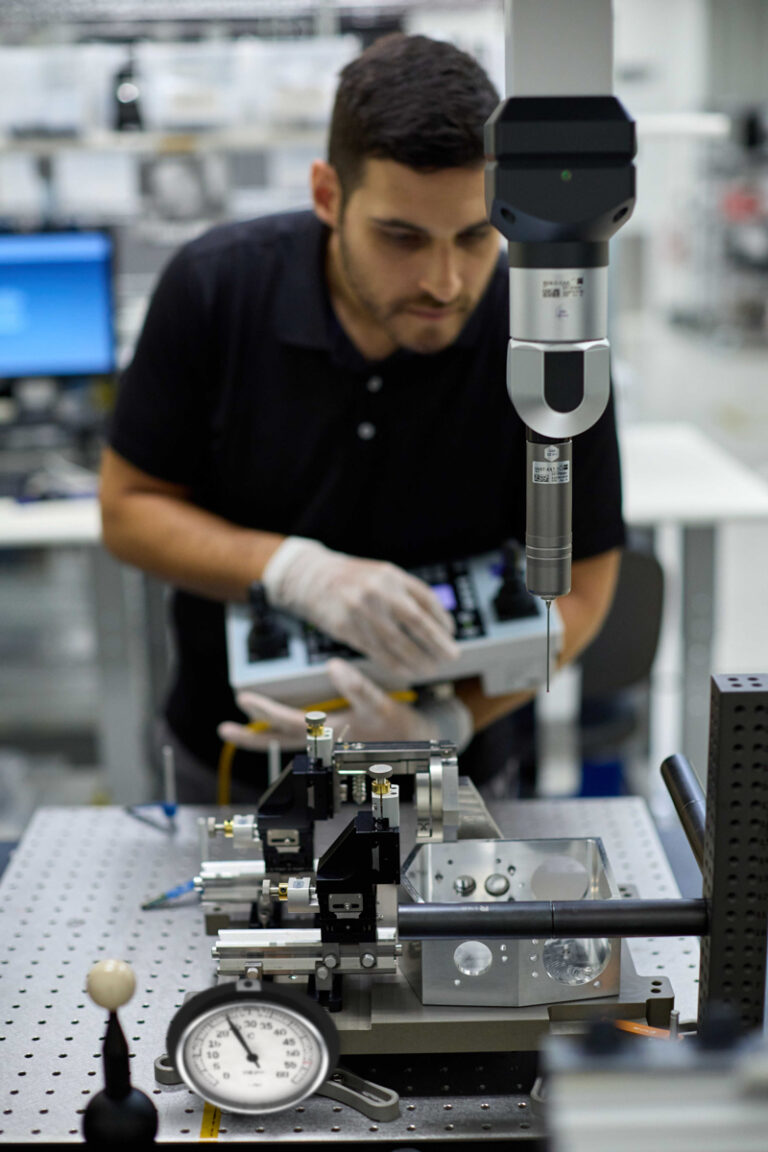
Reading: 25 °C
